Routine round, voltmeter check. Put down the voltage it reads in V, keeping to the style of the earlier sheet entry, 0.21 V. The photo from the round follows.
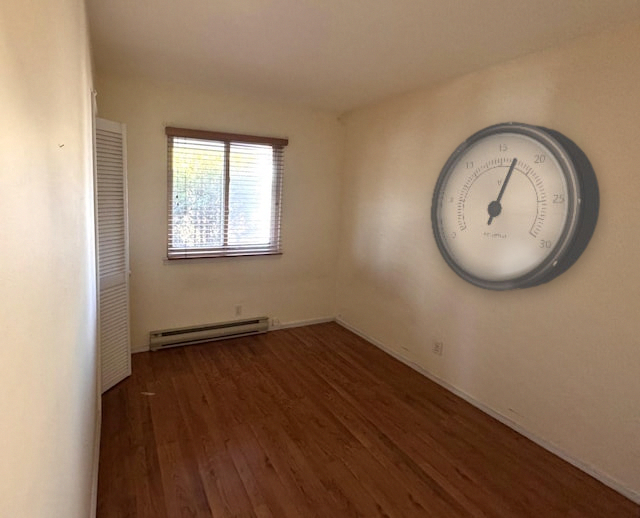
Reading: 17.5 V
